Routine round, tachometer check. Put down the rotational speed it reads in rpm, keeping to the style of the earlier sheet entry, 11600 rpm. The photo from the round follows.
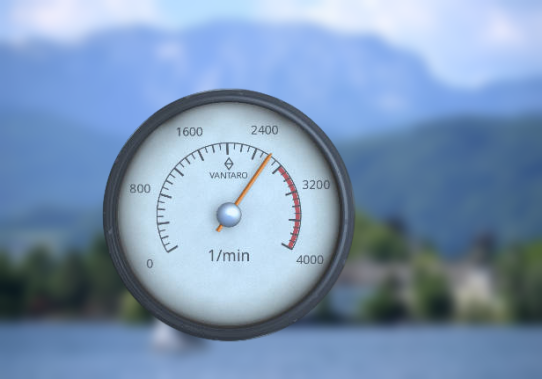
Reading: 2600 rpm
